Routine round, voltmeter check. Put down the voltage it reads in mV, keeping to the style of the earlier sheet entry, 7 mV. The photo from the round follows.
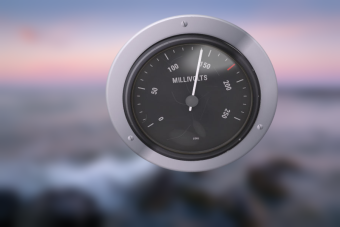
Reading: 140 mV
